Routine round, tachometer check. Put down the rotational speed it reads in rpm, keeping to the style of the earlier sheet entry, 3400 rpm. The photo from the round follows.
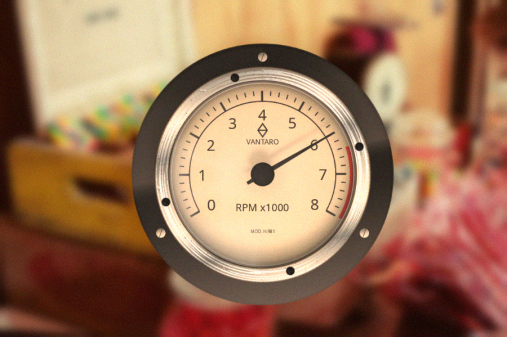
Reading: 6000 rpm
